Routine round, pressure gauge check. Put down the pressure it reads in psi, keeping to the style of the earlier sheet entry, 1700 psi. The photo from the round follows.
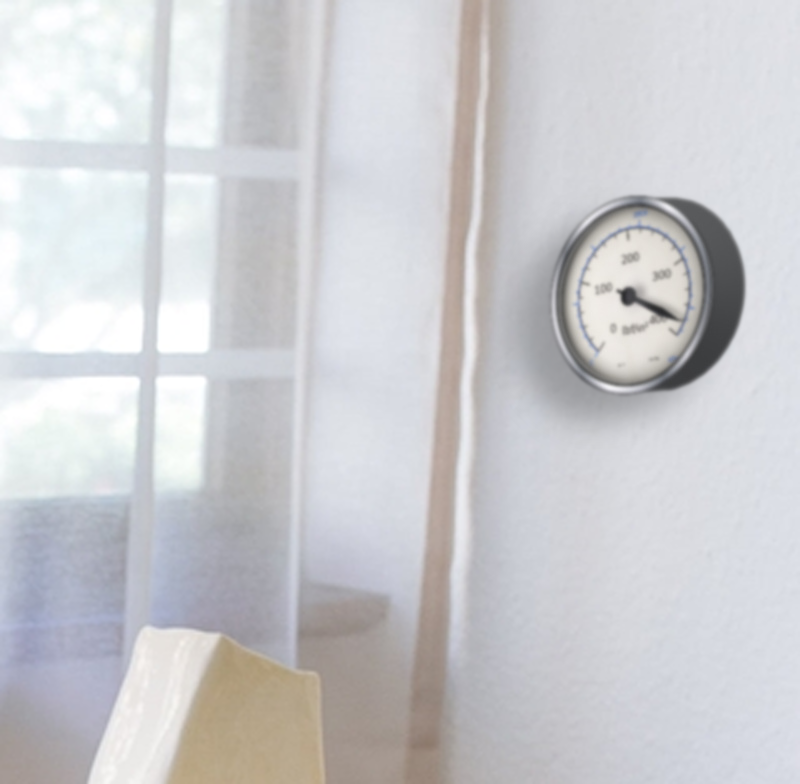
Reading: 380 psi
